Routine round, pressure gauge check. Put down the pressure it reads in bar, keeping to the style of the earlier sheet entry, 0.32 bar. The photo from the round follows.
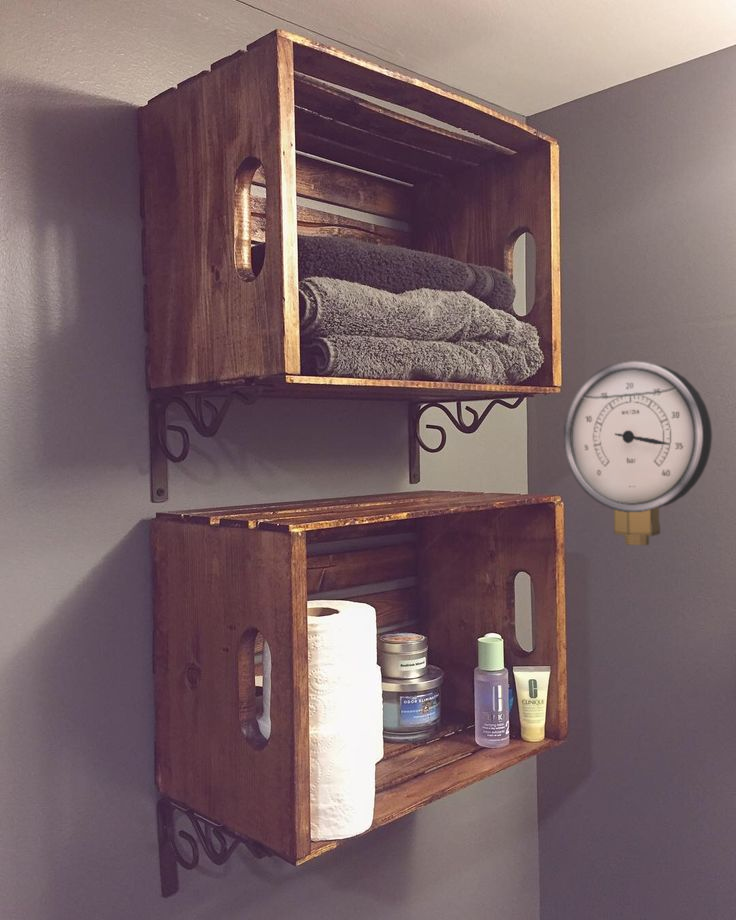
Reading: 35 bar
